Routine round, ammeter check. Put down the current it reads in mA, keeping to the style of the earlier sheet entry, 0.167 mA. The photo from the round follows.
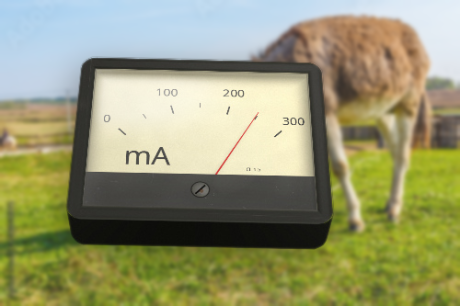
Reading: 250 mA
